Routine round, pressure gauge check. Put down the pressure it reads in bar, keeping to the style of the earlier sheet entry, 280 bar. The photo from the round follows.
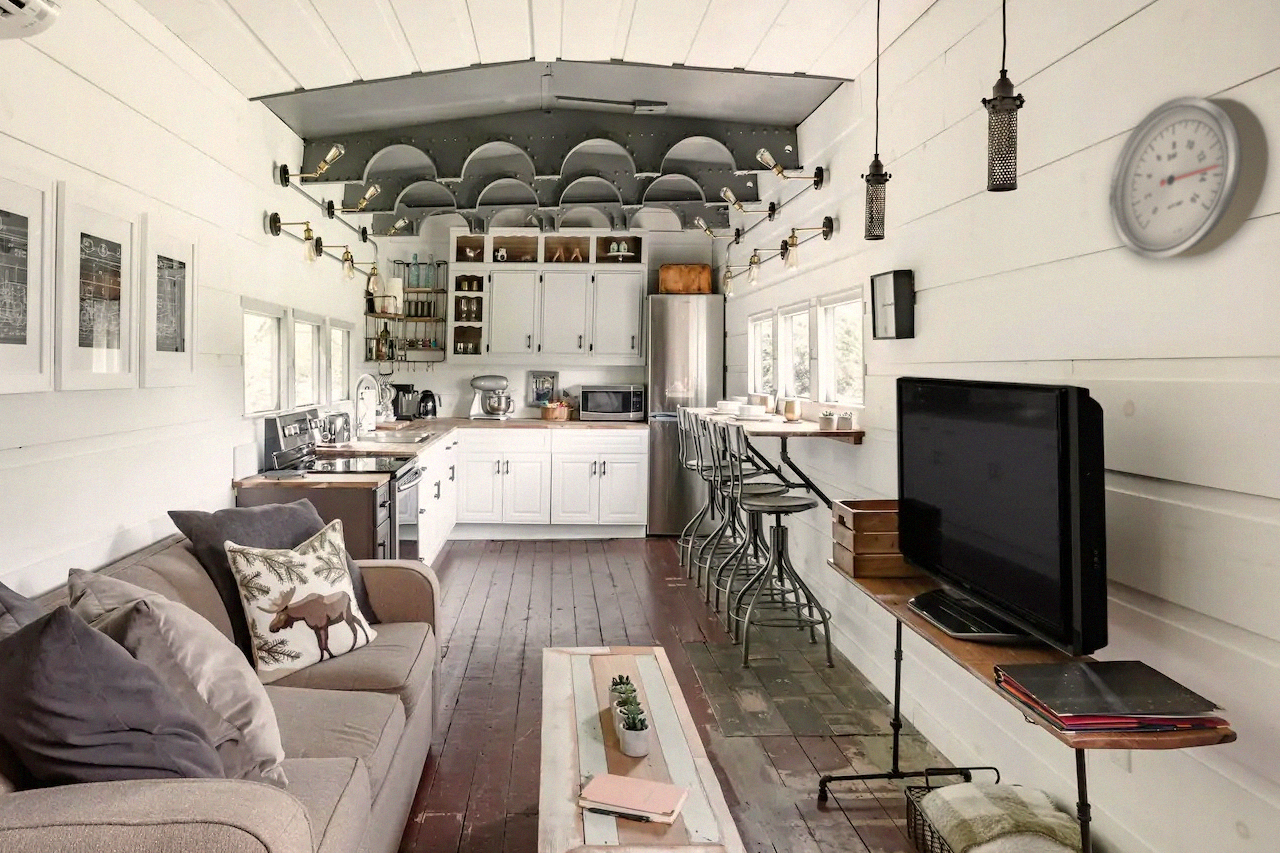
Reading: 13.5 bar
